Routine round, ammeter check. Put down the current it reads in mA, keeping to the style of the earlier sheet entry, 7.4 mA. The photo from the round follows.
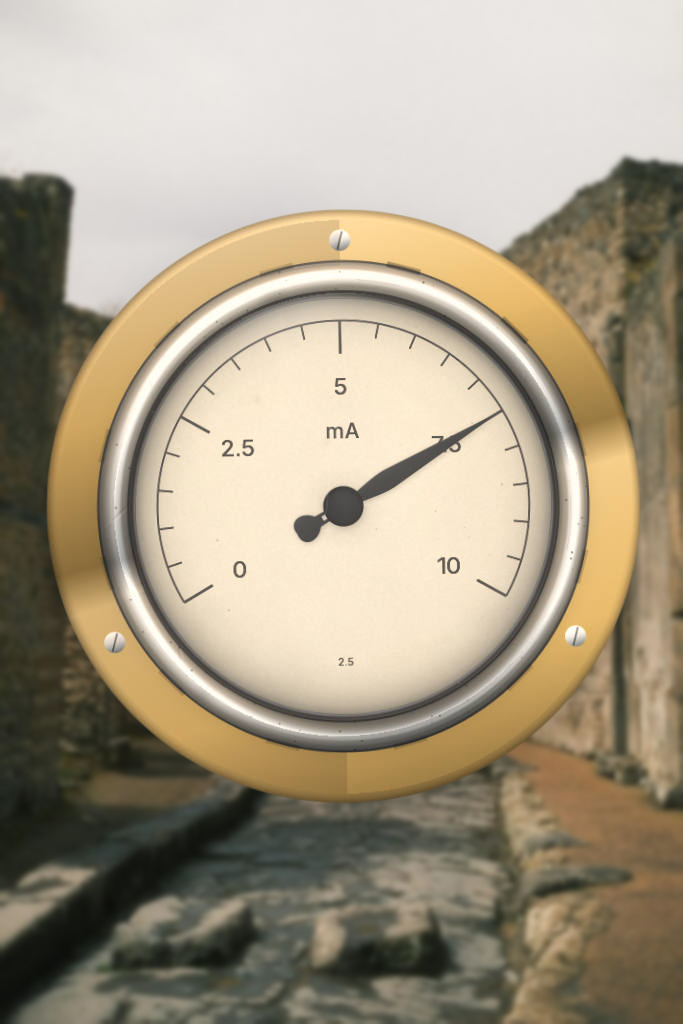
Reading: 7.5 mA
